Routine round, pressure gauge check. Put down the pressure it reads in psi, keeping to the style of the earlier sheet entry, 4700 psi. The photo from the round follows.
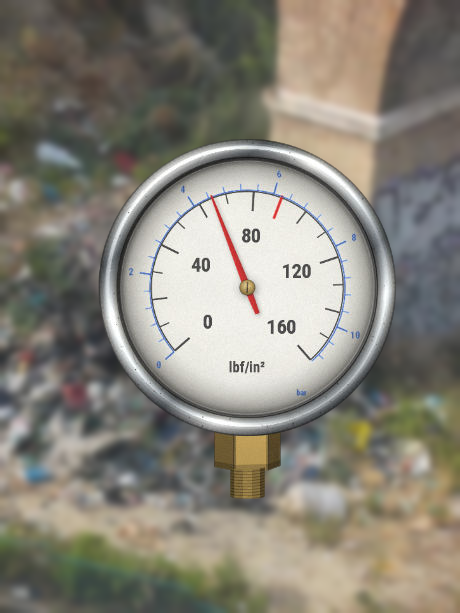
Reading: 65 psi
